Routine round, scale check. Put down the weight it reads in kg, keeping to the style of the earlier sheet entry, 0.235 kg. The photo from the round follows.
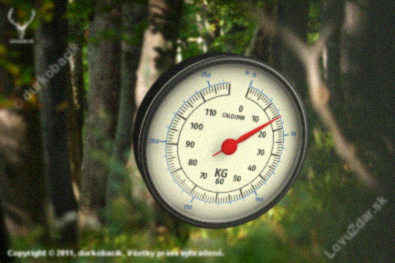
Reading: 15 kg
